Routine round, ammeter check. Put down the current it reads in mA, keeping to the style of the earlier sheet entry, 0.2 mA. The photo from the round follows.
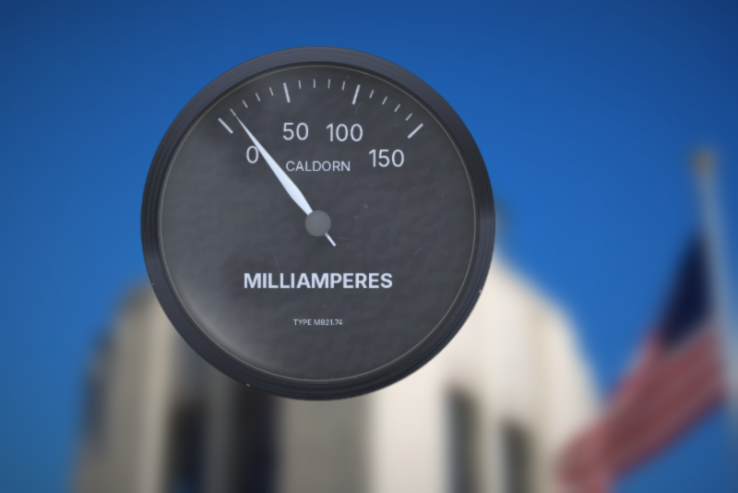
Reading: 10 mA
